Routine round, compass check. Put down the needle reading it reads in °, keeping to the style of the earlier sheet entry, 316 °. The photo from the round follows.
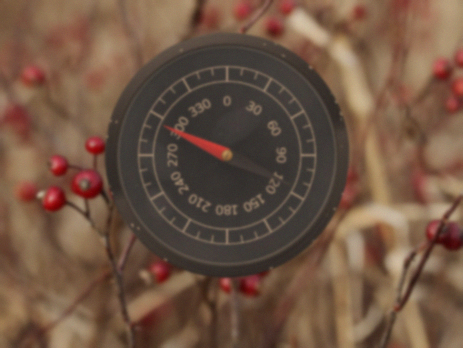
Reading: 295 °
